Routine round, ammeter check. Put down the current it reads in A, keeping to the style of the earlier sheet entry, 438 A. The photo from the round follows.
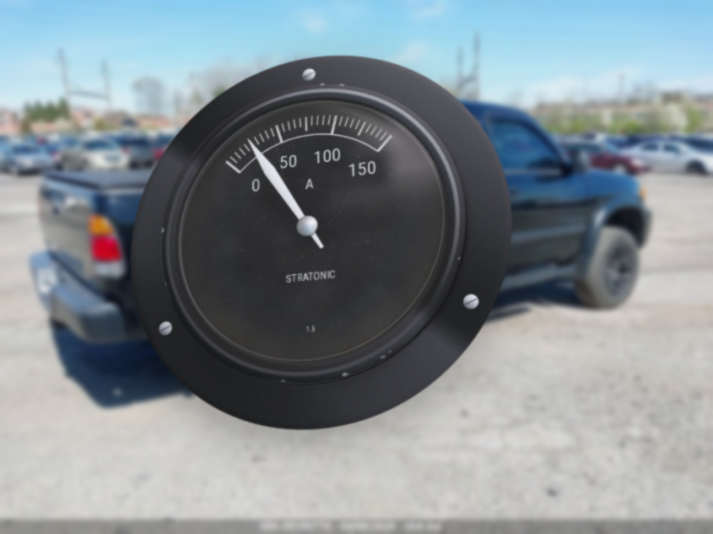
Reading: 25 A
